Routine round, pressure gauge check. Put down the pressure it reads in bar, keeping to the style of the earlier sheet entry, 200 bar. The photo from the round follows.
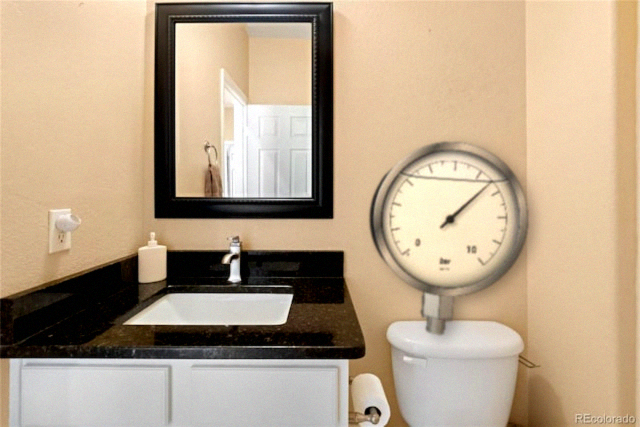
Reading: 6.5 bar
